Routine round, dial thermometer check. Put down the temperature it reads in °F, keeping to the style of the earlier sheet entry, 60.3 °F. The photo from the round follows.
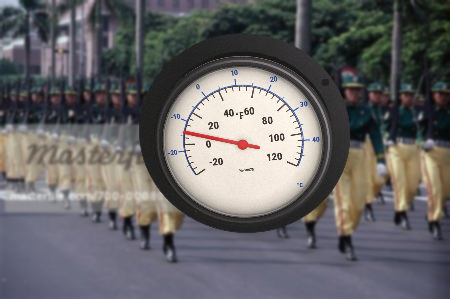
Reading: 8 °F
